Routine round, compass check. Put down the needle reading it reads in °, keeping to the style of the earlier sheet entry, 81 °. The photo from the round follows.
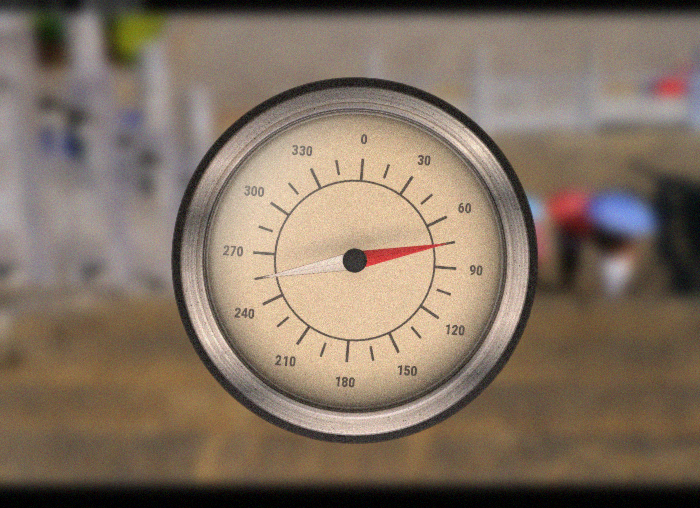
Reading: 75 °
